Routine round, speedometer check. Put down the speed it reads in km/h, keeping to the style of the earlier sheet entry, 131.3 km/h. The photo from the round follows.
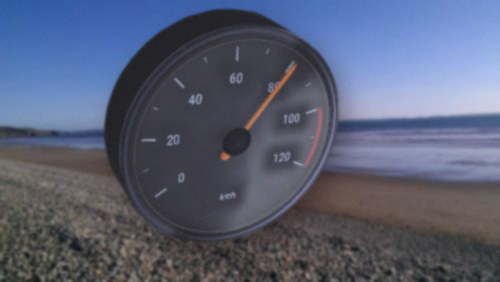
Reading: 80 km/h
